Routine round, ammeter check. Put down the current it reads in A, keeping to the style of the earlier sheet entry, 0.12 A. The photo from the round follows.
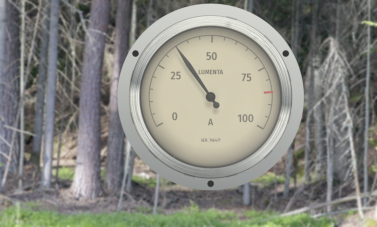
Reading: 35 A
